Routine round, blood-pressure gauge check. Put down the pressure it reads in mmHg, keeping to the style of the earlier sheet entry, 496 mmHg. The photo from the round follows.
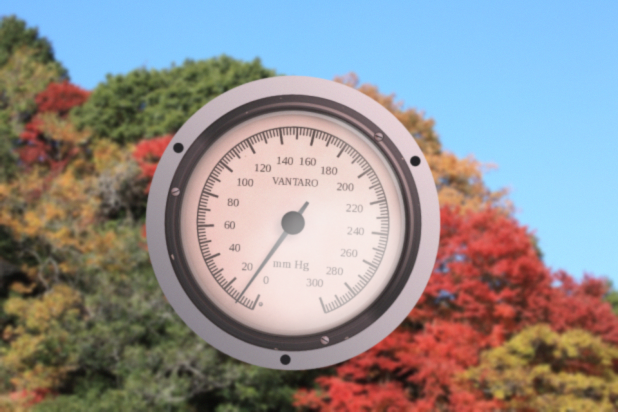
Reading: 10 mmHg
